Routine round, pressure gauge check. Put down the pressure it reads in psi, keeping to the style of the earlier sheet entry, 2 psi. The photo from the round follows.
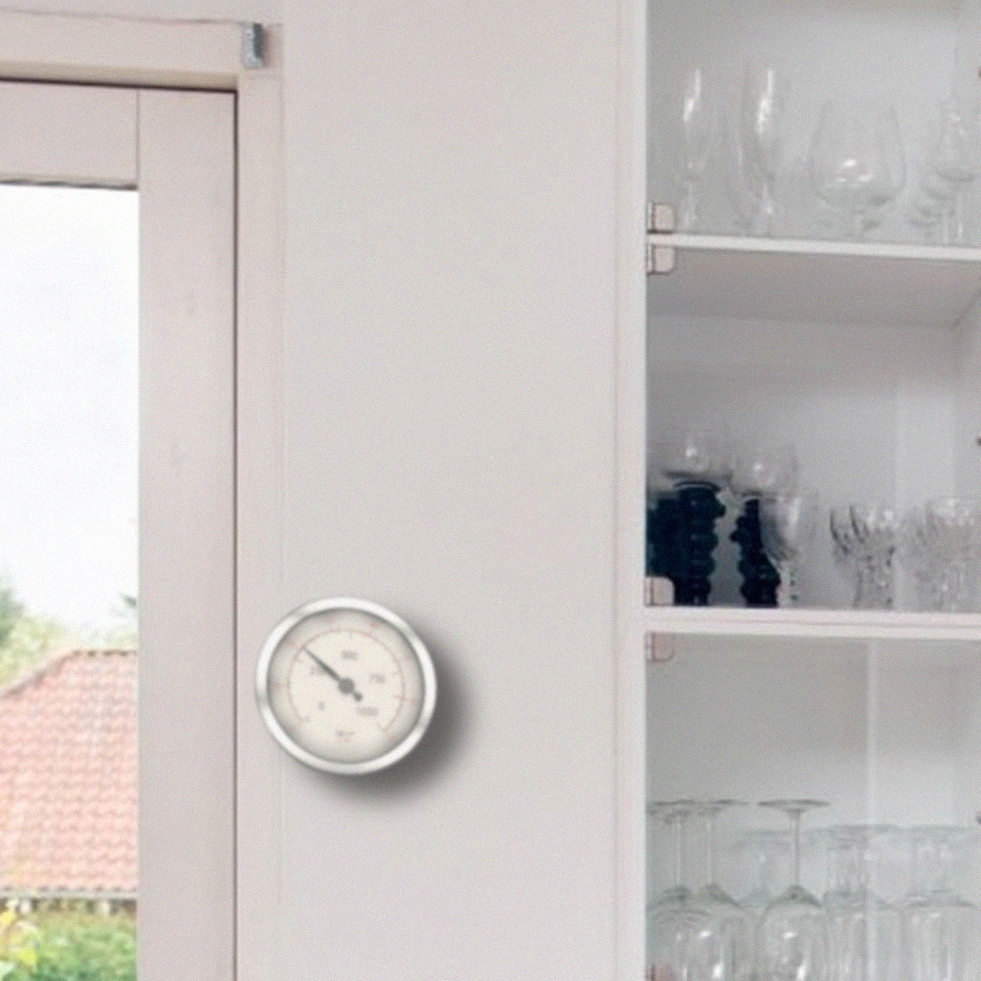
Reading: 300 psi
